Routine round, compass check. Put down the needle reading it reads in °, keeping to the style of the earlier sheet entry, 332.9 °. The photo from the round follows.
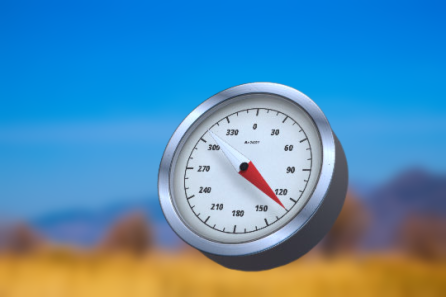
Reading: 130 °
